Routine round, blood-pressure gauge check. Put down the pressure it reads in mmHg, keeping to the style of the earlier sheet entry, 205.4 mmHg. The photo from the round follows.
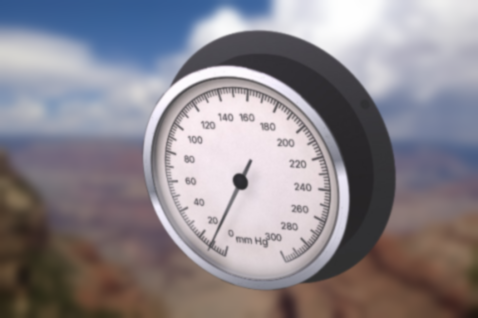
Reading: 10 mmHg
